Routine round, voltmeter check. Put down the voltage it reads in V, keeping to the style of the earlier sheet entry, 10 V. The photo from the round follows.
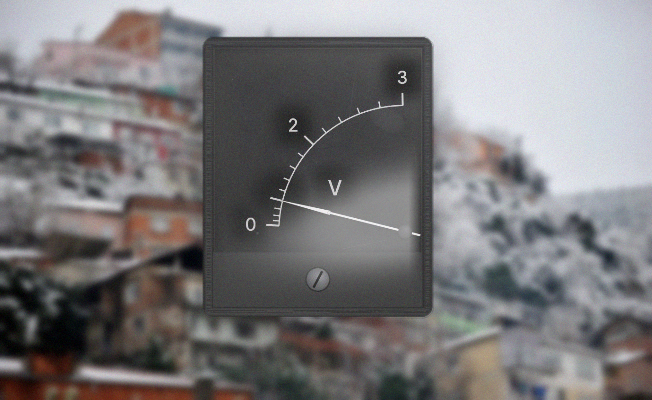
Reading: 1 V
